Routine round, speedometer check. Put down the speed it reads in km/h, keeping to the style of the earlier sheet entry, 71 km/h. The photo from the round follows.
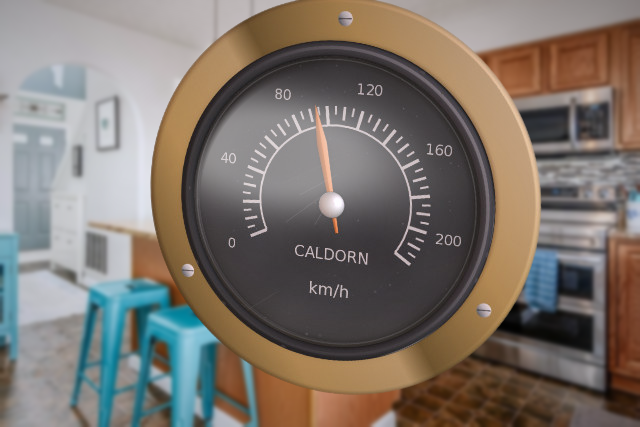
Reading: 95 km/h
